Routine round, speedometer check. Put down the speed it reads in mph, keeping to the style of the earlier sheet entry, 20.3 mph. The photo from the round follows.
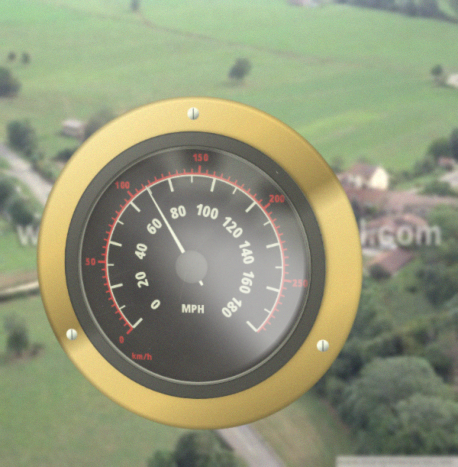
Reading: 70 mph
